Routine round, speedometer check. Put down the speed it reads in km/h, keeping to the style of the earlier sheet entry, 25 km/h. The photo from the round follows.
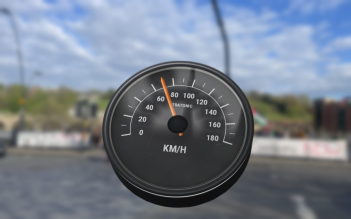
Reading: 70 km/h
